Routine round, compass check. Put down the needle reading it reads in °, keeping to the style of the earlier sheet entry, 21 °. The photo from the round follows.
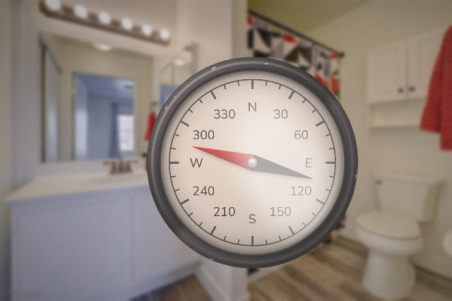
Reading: 285 °
